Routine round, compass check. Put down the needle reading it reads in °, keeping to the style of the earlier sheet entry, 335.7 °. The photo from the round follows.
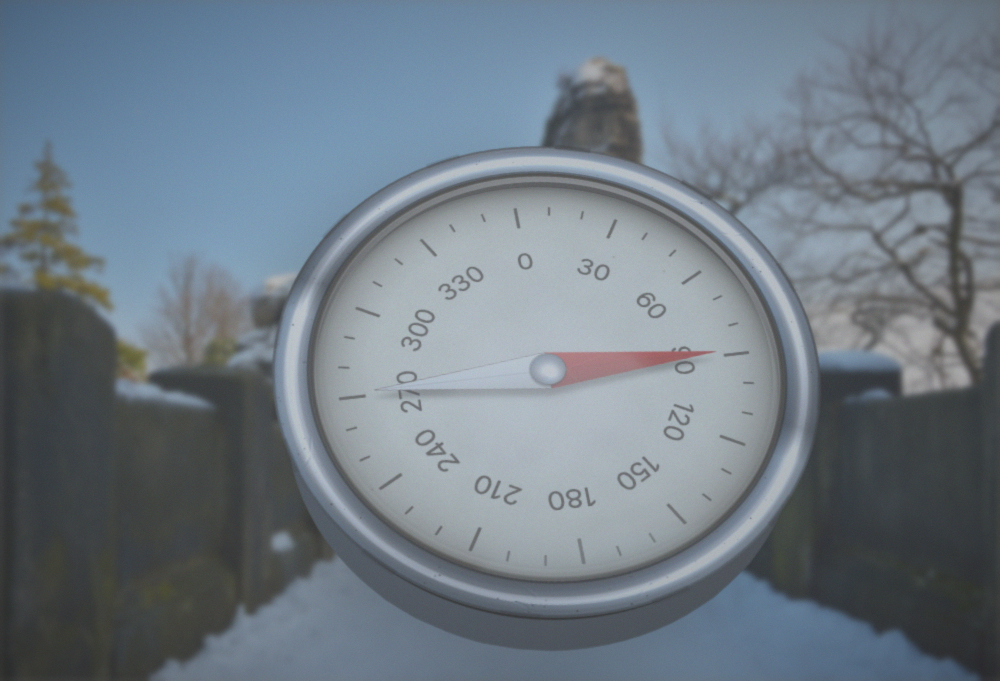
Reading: 90 °
